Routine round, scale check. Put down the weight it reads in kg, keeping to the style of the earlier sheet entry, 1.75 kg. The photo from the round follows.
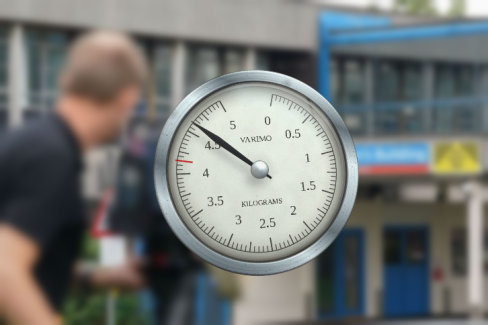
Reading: 4.6 kg
